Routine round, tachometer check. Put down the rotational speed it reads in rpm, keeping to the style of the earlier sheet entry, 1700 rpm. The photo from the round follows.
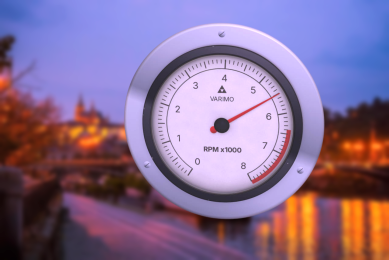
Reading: 5500 rpm
